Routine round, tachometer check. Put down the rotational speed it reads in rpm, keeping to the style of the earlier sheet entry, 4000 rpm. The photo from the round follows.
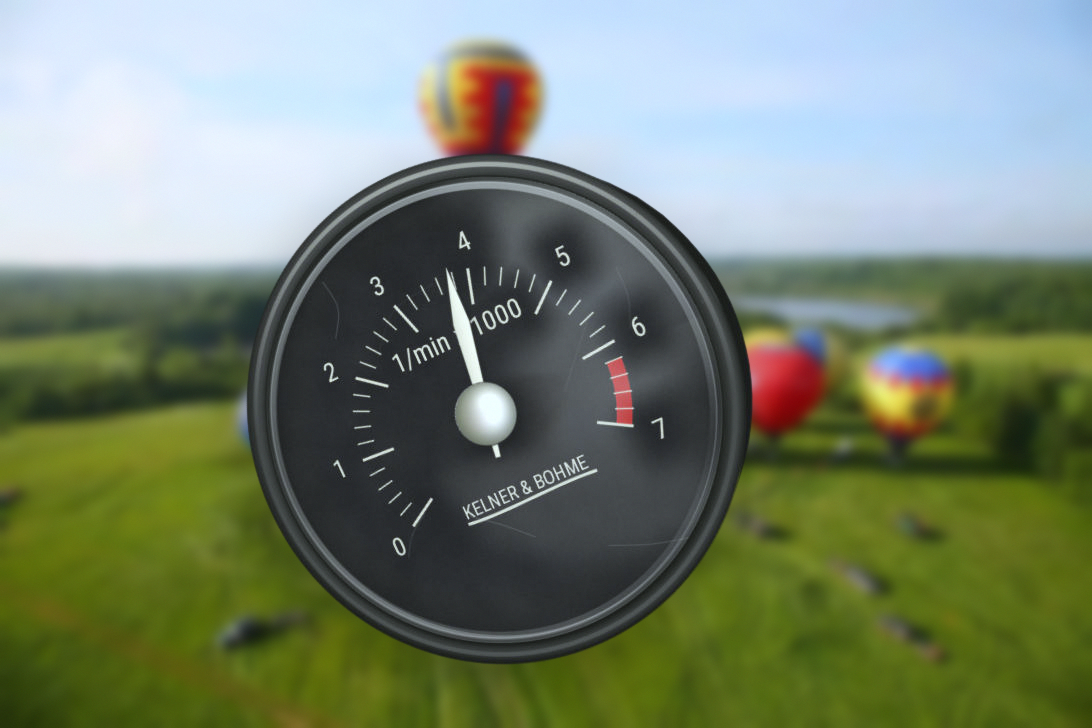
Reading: 3800 rpm
